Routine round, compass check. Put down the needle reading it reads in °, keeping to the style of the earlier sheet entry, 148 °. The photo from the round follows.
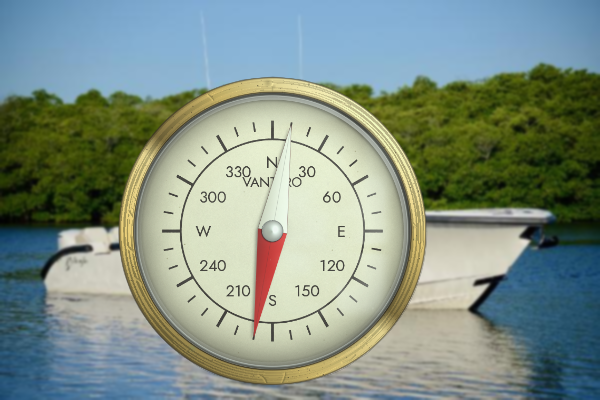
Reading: 190 °
